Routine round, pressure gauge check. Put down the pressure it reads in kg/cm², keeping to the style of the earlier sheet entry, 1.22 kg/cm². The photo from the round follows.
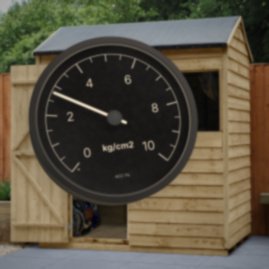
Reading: 2.75 kg/cm²
